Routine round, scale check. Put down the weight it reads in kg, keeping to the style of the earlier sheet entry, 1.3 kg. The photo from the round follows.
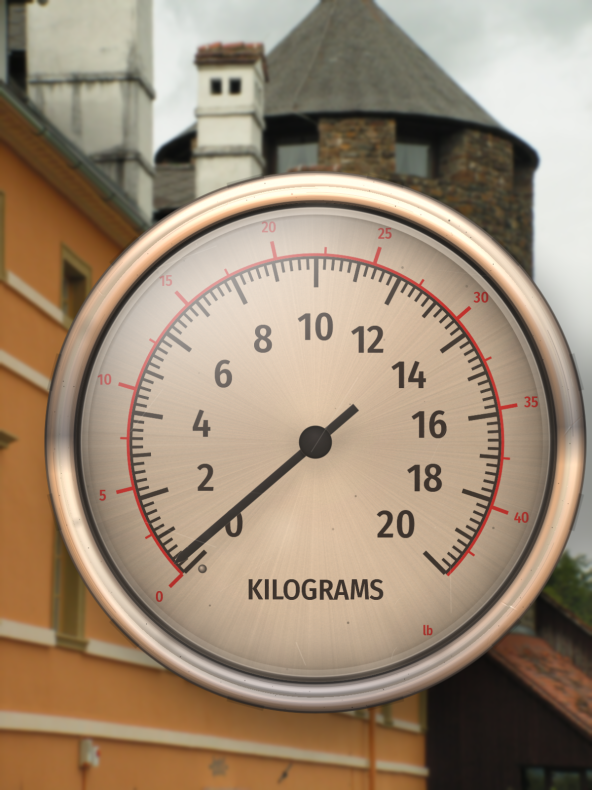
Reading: 0.3 kg
